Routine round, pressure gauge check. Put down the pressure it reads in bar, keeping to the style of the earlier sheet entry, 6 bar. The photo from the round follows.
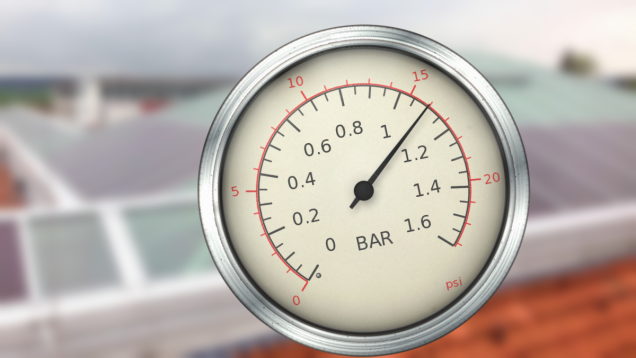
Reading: 1.1 bar
